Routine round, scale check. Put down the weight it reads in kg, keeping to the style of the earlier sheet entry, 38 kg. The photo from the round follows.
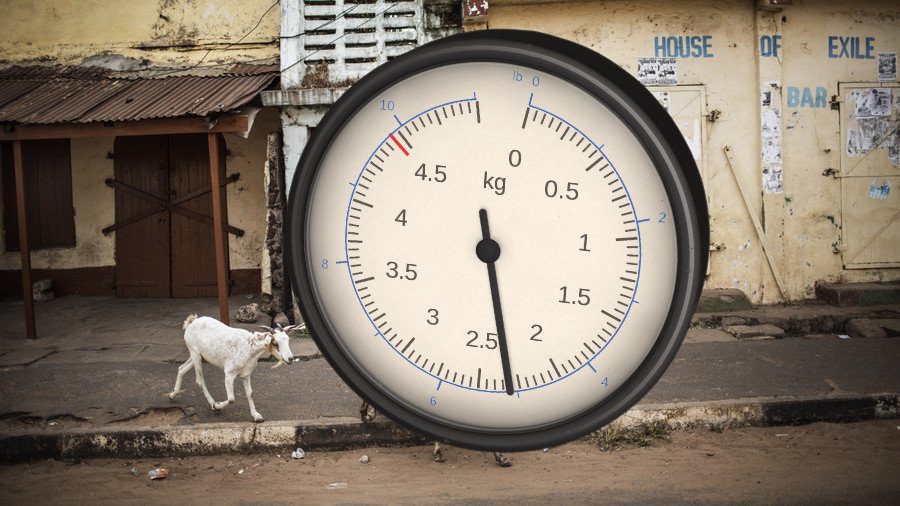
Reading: 2.3 kg
